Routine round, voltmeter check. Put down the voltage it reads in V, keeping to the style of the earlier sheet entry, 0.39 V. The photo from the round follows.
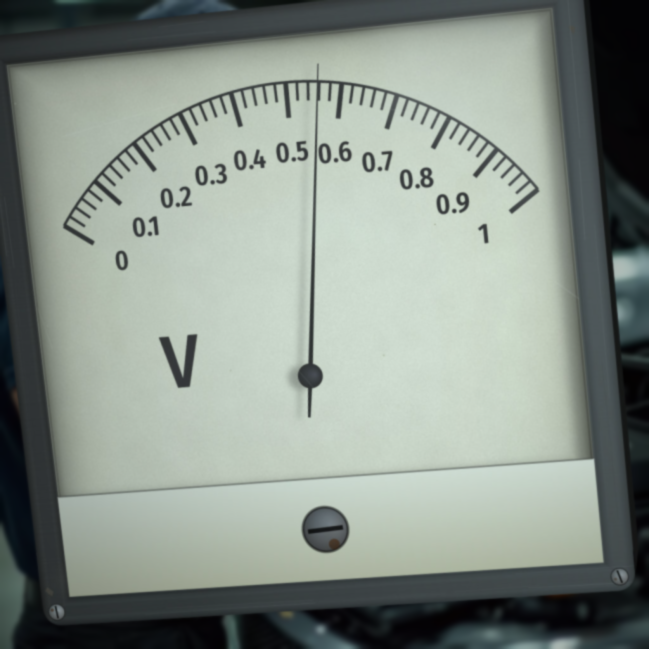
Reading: 0.56 V
